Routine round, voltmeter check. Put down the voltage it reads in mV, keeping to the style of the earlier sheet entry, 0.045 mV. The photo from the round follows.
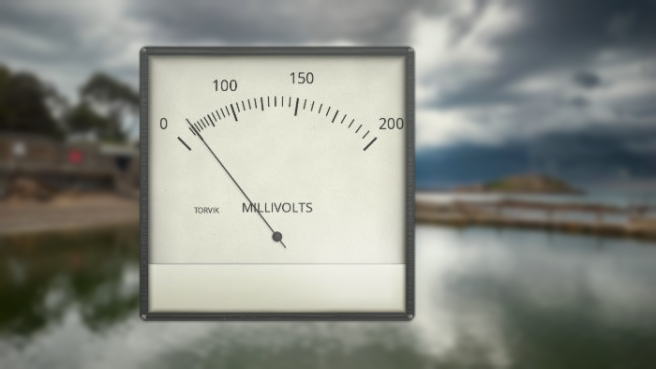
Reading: 50 mV
